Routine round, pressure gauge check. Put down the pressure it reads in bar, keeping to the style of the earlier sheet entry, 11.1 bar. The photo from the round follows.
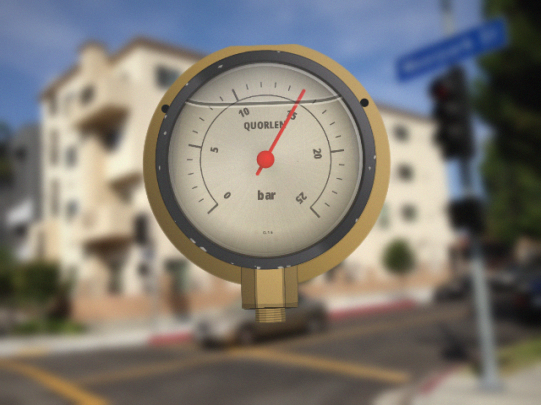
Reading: 15 bar
